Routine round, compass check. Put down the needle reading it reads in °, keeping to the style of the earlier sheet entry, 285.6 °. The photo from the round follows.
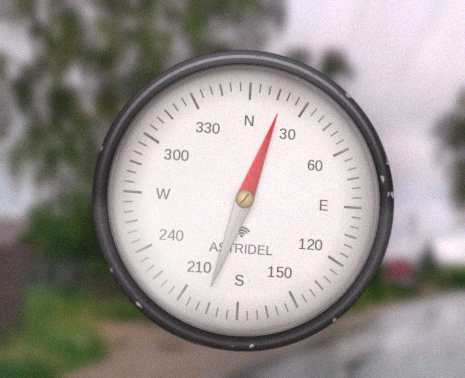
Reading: 17.5 °
